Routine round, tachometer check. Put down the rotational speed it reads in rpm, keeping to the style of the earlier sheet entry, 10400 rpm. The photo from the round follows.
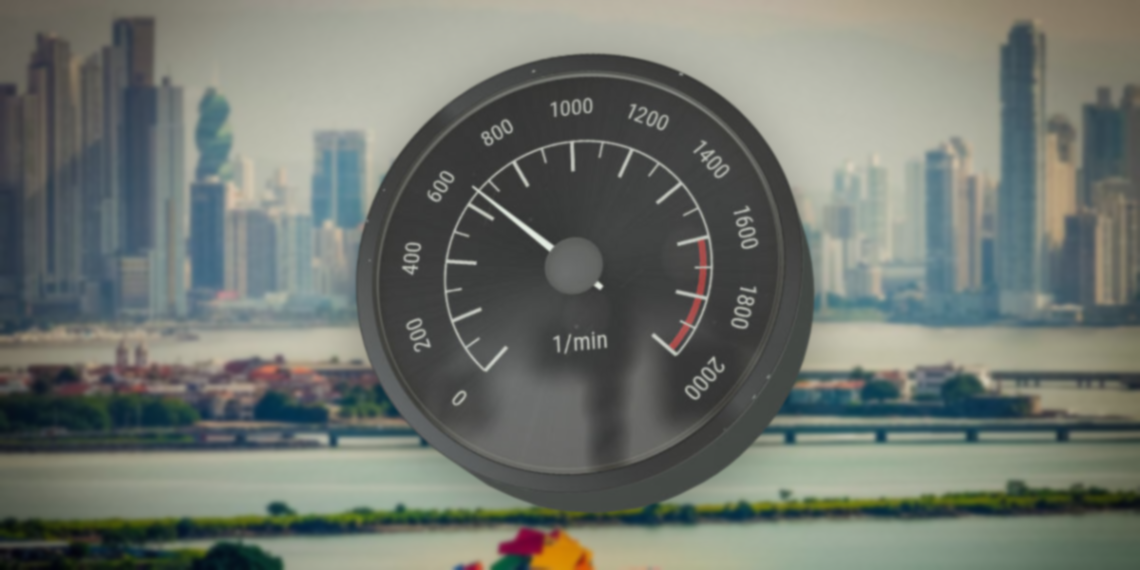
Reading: 650 rpm
